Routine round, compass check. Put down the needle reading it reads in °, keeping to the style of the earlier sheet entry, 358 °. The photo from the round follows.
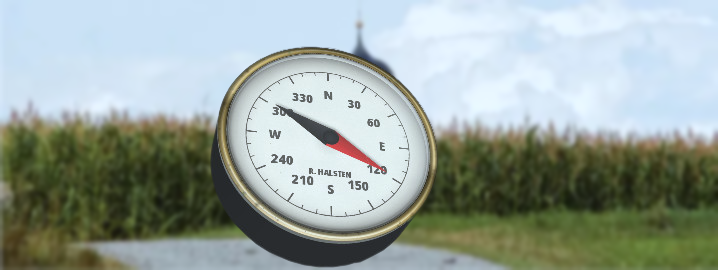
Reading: 120 °
